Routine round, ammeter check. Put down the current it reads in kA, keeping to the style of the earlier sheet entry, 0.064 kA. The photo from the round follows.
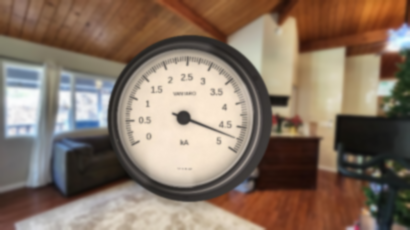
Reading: 4.75 kA
